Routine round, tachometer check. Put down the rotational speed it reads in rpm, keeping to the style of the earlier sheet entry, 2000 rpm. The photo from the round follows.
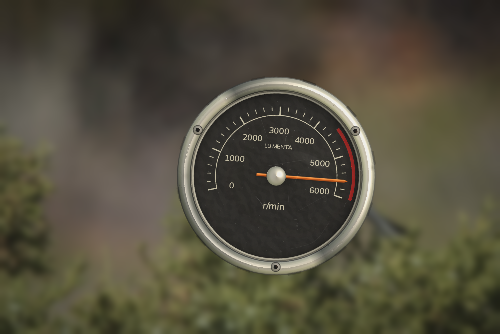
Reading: 5600 rpm
